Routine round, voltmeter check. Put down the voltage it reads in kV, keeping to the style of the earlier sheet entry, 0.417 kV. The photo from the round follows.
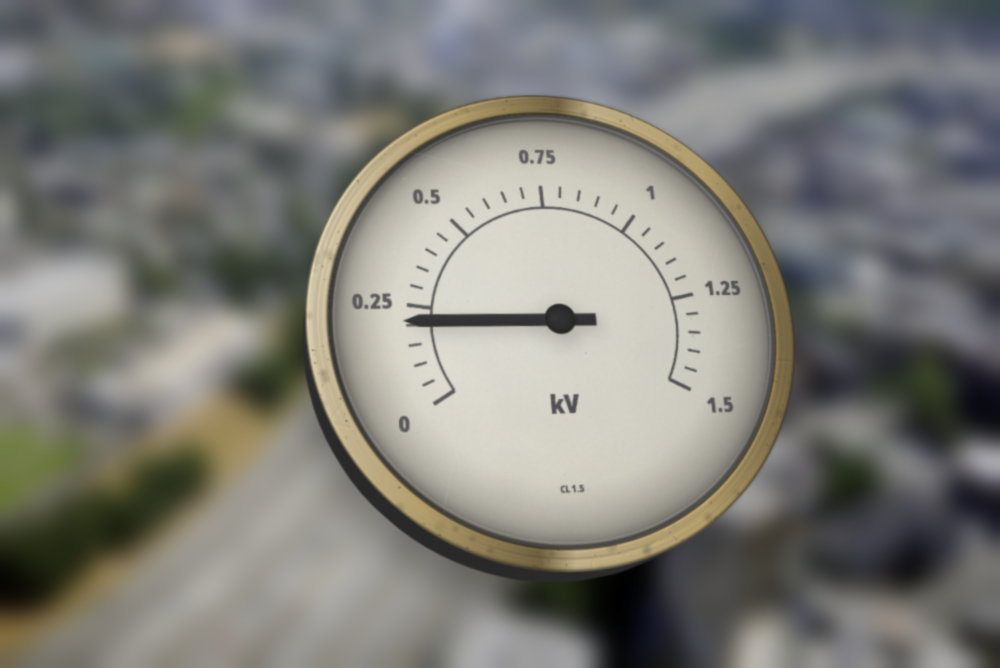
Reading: 0.2 kV
